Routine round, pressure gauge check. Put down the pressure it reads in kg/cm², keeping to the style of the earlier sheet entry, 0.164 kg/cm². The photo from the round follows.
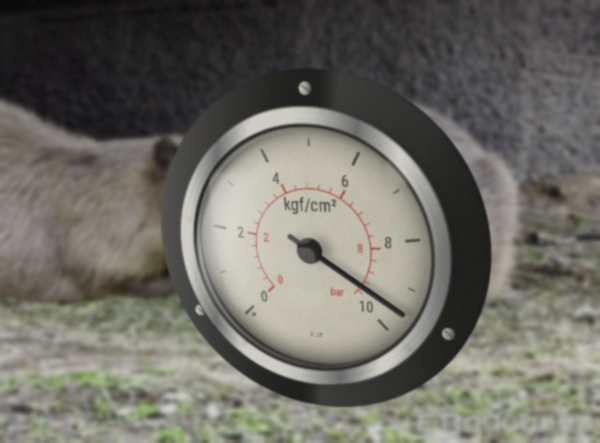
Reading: 9.5 kg/cm²
